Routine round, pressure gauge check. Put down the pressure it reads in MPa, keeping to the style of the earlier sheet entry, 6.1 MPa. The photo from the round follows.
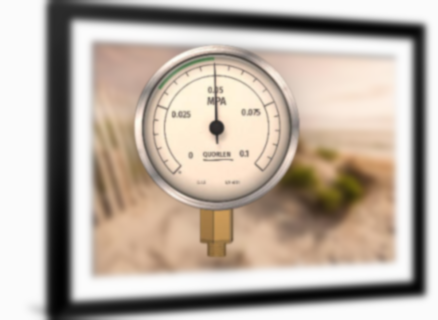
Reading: 0.05 MPa
